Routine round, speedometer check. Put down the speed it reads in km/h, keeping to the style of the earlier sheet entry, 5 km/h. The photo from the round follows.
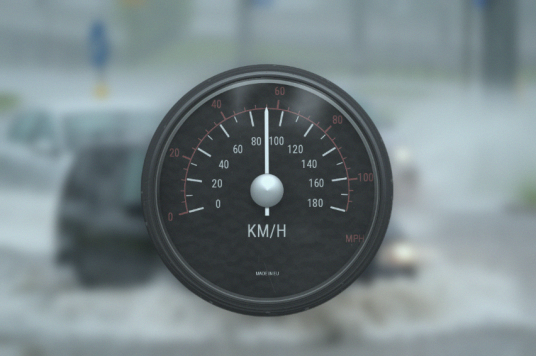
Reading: 90 km/h
